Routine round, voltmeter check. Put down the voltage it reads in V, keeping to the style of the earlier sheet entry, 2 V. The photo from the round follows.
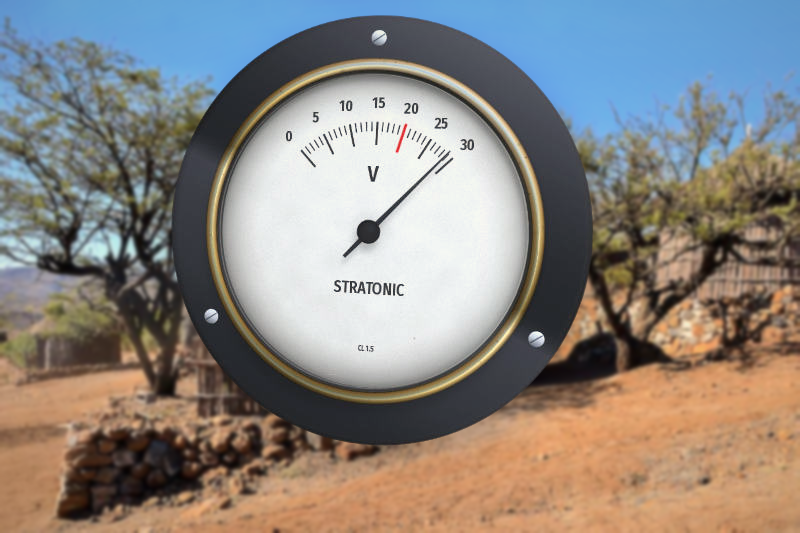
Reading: 29 V
